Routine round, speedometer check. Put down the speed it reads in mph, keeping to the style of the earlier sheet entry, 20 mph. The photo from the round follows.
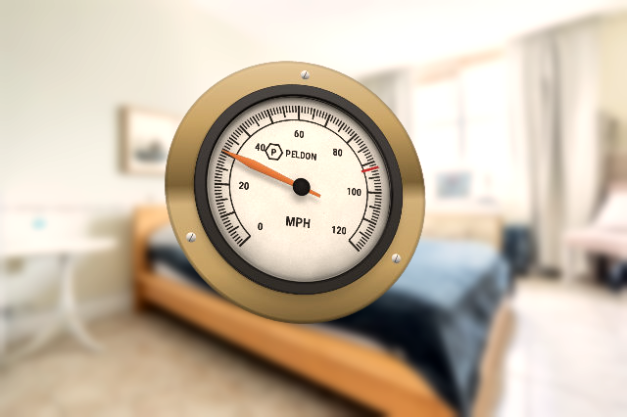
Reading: 30 mph
